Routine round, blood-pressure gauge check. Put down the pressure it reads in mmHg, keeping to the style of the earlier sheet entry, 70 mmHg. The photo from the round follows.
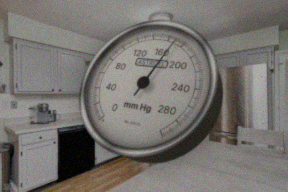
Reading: 170 mmHg
